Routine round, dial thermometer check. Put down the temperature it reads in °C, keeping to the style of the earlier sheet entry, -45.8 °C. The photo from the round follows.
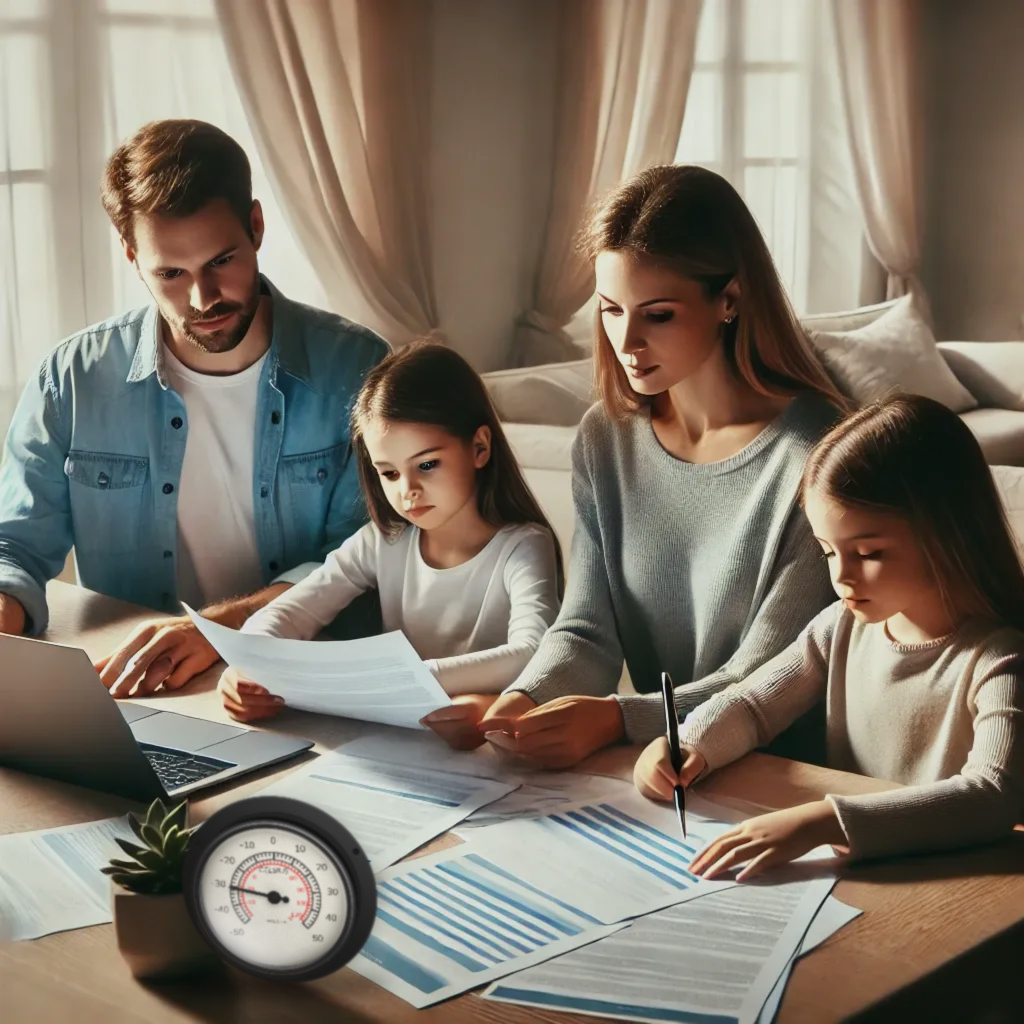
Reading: -30 °C
